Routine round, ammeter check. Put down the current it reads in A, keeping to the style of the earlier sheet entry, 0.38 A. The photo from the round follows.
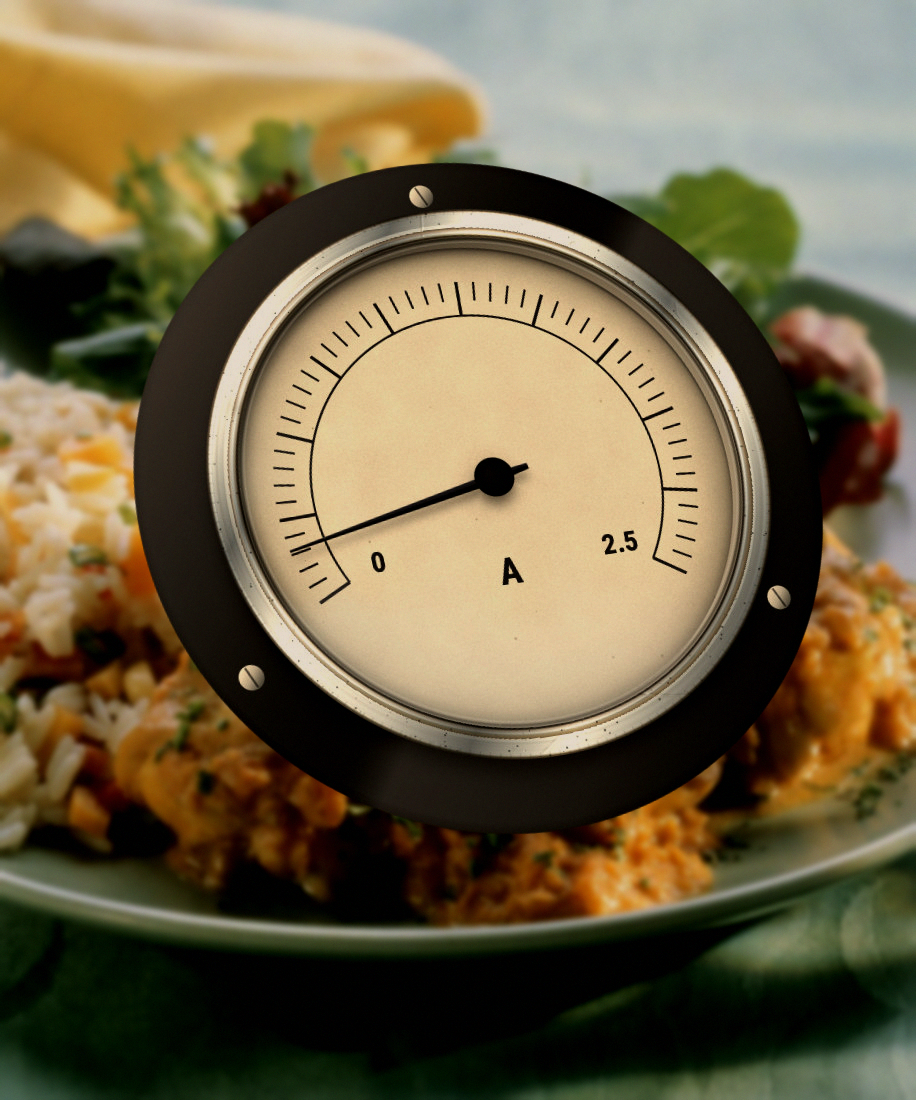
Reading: 0.15 A
